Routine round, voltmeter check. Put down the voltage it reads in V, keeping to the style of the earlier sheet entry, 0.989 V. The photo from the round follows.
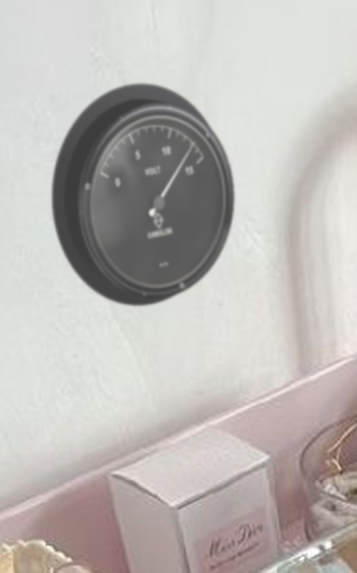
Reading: 13 V
